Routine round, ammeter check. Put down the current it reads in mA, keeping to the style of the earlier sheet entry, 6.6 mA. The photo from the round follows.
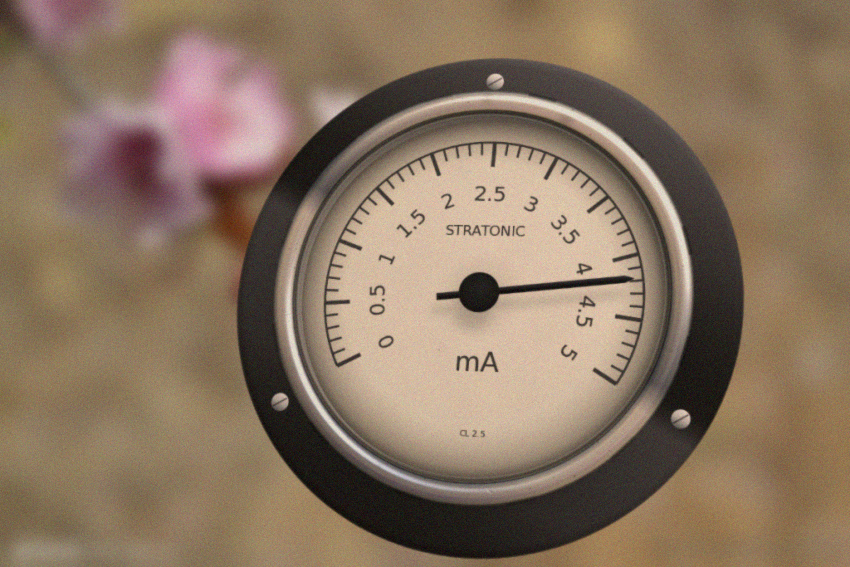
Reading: 4.2 mA
